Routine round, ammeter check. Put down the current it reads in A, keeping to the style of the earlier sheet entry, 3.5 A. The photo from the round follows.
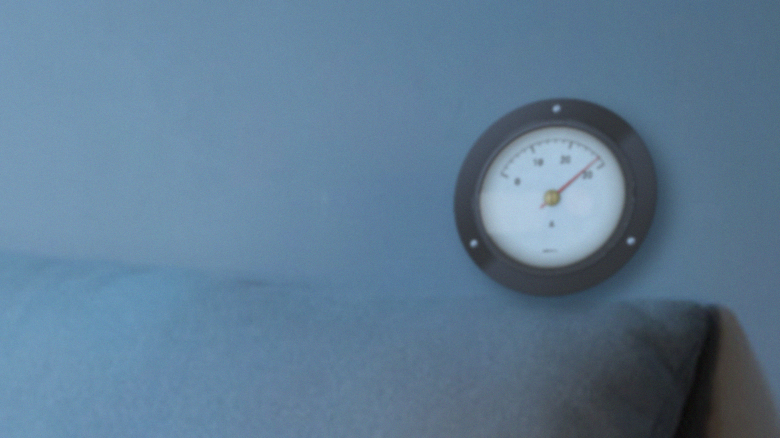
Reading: 28 A
